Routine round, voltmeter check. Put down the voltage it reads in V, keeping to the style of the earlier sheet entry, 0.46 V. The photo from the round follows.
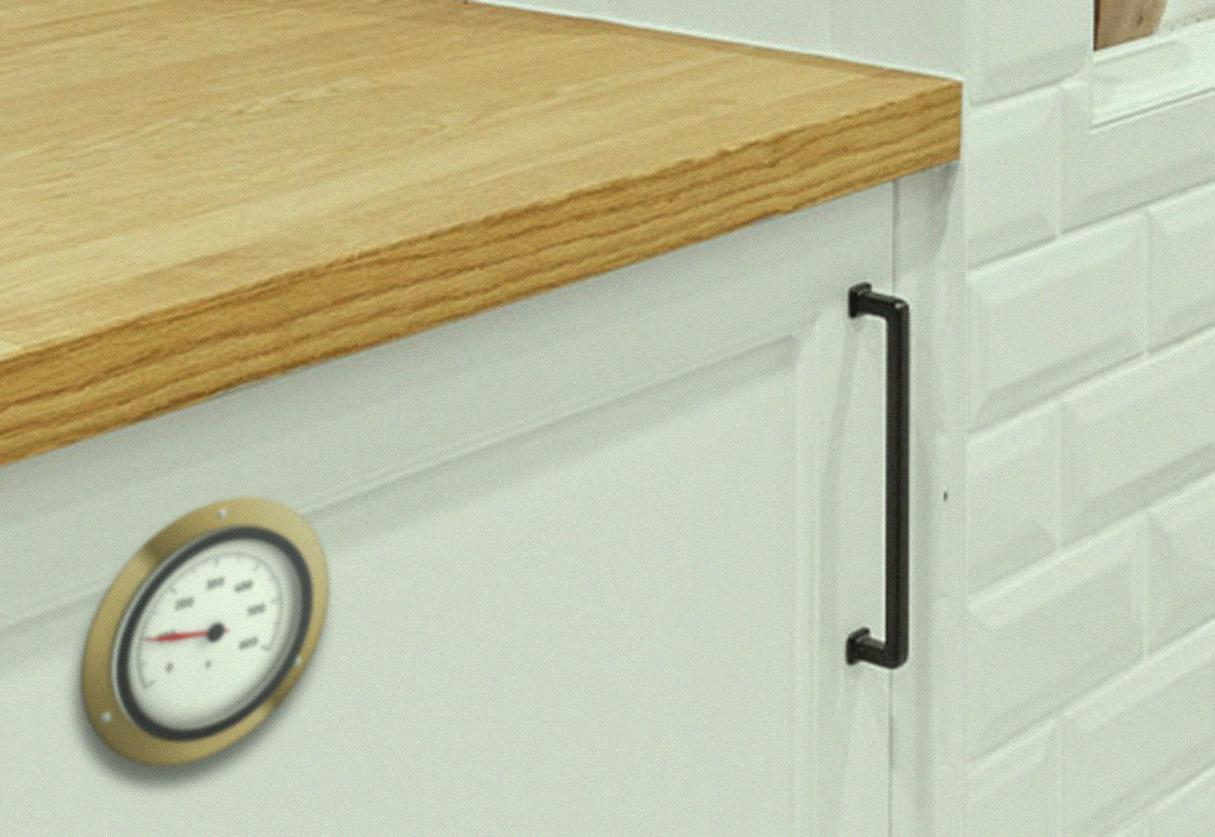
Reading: 100 V
